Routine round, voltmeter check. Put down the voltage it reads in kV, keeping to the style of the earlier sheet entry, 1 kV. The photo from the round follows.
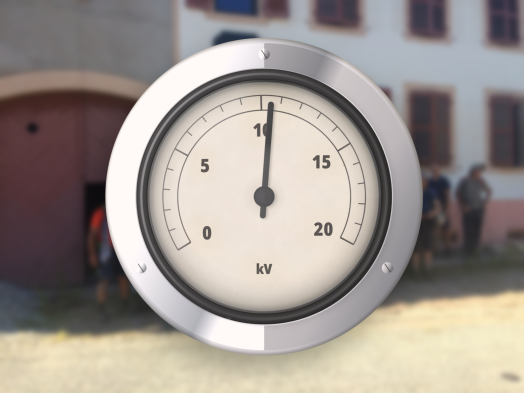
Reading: 10.5 kV
